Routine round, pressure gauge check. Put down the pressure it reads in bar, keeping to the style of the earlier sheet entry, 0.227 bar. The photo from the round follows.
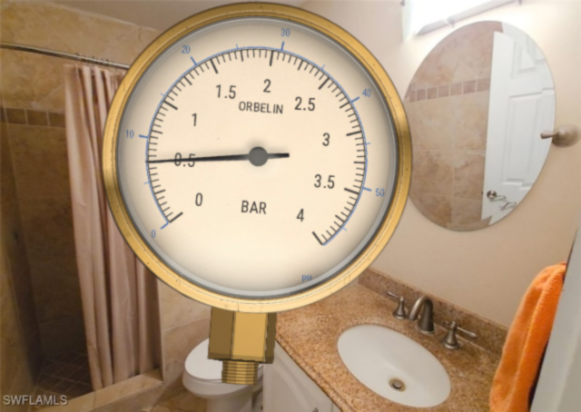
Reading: 0.5 bar
